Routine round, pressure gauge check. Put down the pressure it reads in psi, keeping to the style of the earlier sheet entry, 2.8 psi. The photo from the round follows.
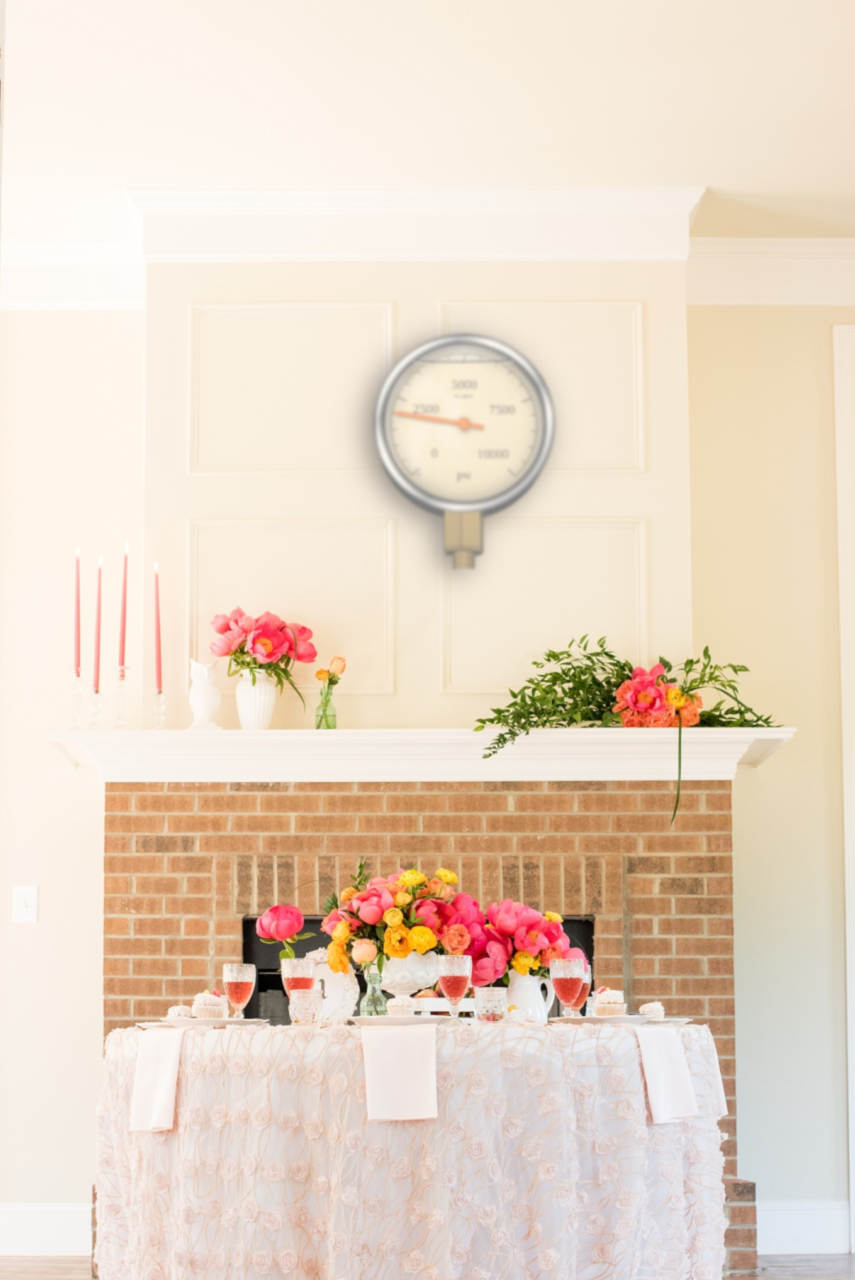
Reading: 2000 psi
